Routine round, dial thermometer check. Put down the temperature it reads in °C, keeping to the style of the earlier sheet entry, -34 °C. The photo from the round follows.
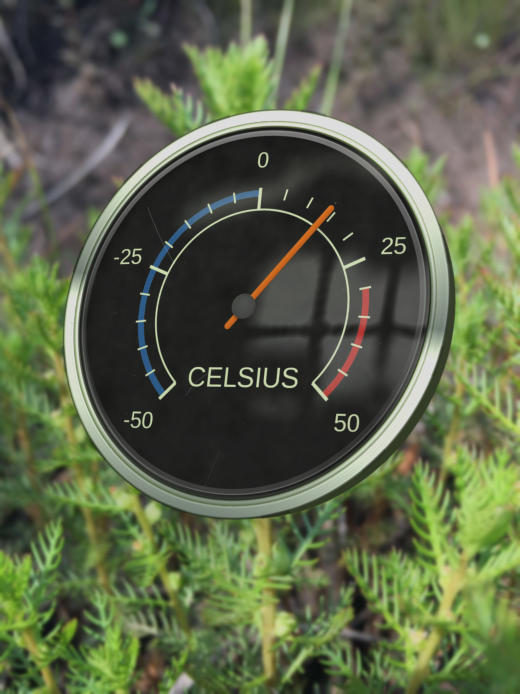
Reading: 15 °C
